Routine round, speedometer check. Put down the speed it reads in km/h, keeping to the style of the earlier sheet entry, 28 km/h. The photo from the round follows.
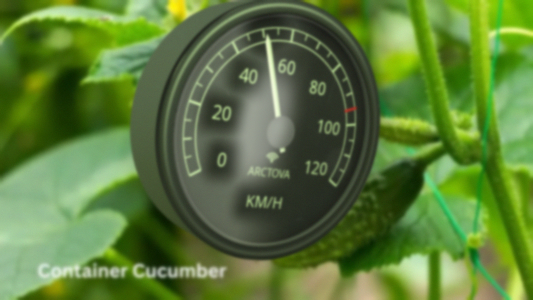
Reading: 50 km/h
